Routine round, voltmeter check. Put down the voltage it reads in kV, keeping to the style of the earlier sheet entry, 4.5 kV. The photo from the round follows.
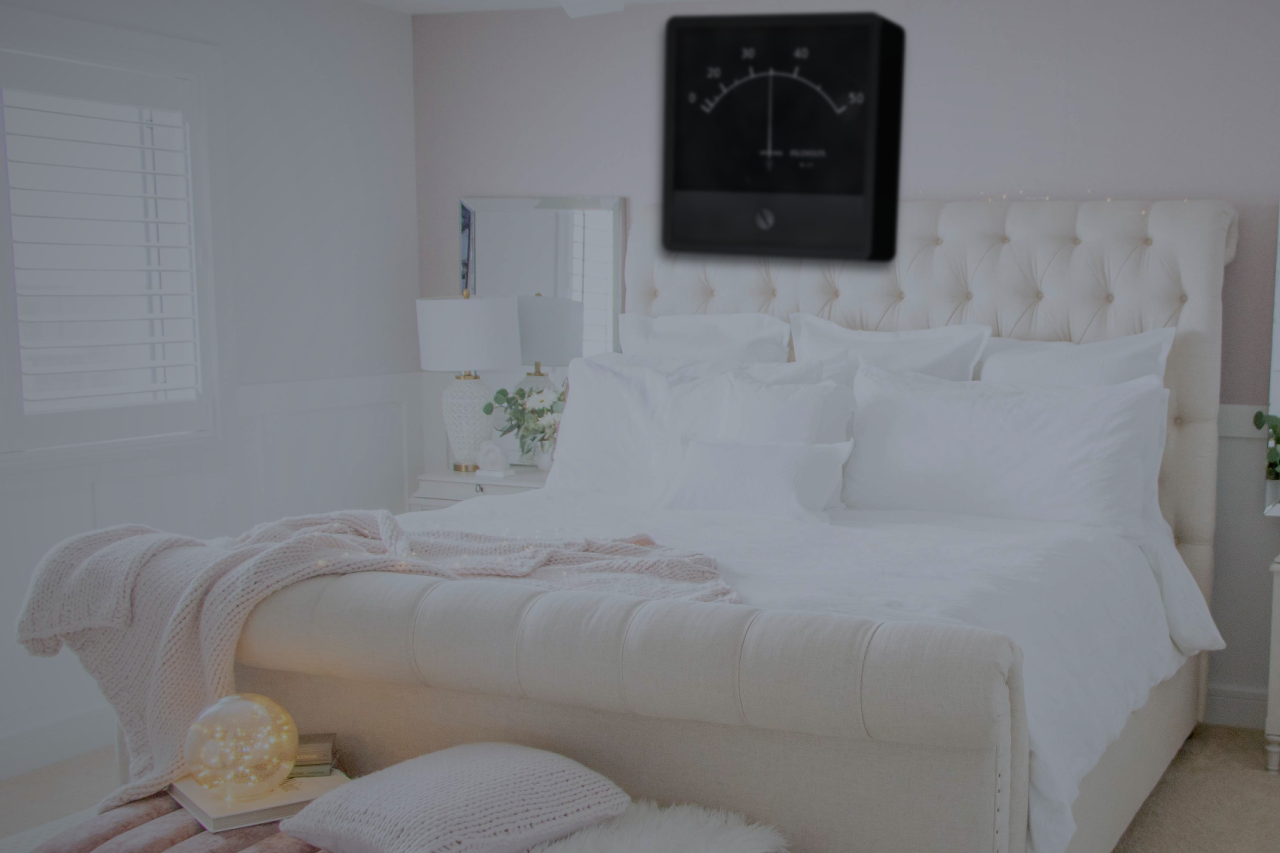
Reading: 35 kV
